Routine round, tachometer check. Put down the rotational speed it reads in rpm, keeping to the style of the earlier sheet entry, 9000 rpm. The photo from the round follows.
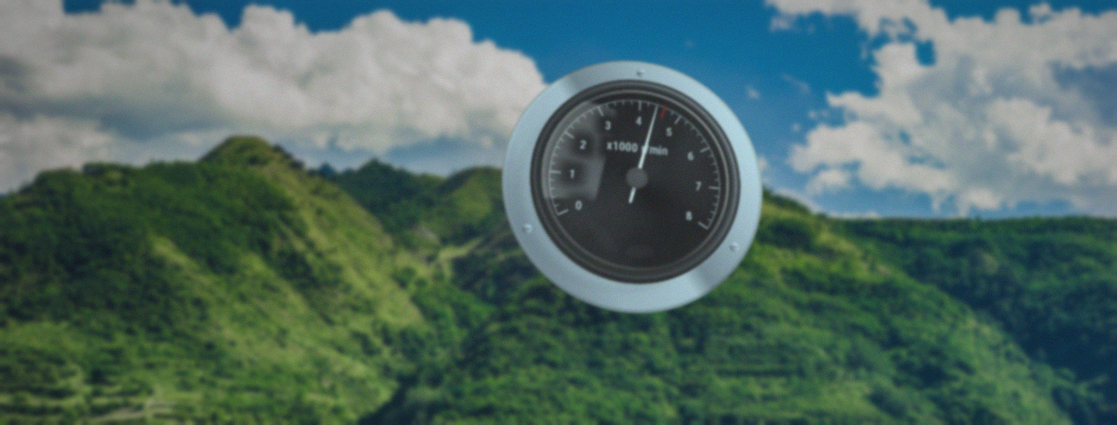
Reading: 4400 rpm
